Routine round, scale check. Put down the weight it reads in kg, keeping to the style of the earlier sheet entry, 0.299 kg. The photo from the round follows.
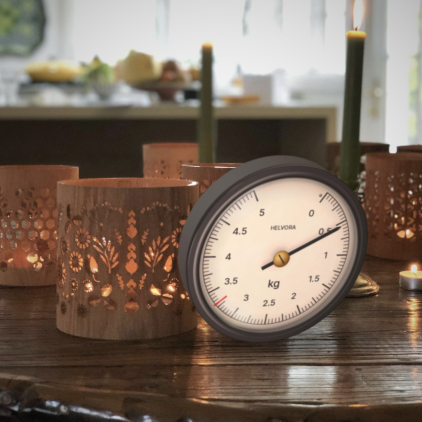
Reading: 0.5 kg
